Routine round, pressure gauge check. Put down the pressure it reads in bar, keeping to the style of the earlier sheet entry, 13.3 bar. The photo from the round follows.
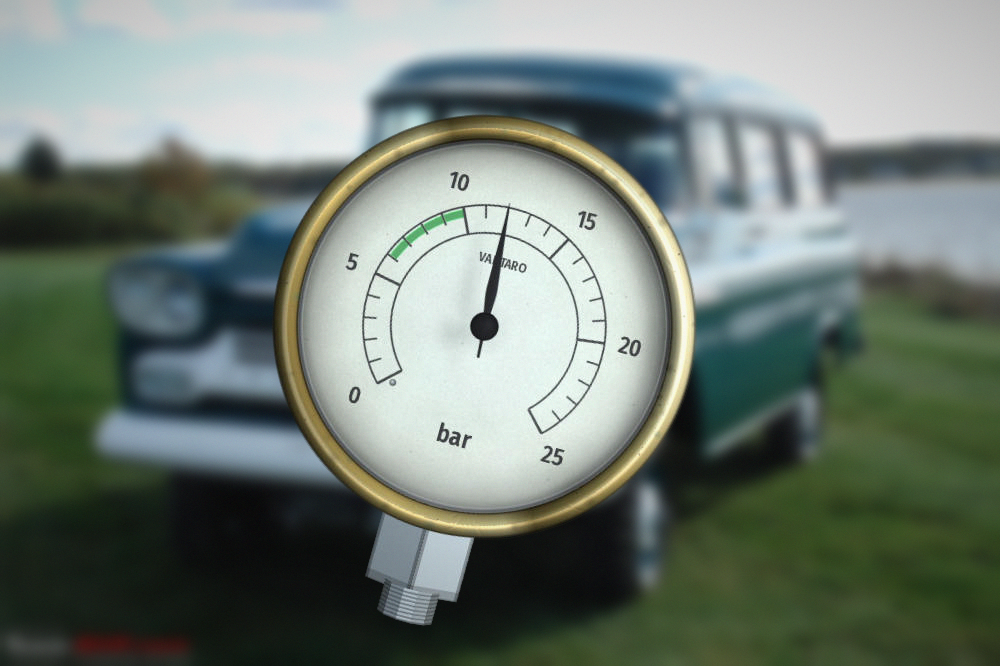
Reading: 12 bar
